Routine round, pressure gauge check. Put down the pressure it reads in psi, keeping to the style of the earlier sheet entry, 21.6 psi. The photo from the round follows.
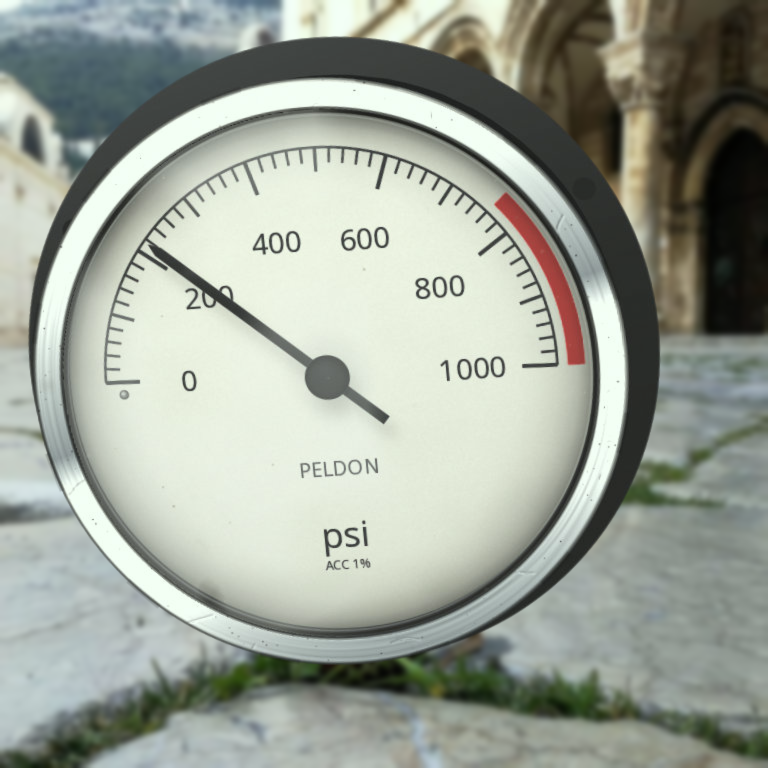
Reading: 220 psi
